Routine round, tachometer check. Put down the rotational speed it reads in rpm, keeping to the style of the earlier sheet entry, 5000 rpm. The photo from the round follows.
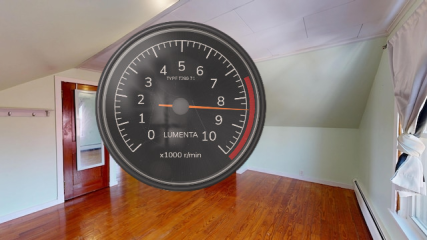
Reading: 8400 rpm
